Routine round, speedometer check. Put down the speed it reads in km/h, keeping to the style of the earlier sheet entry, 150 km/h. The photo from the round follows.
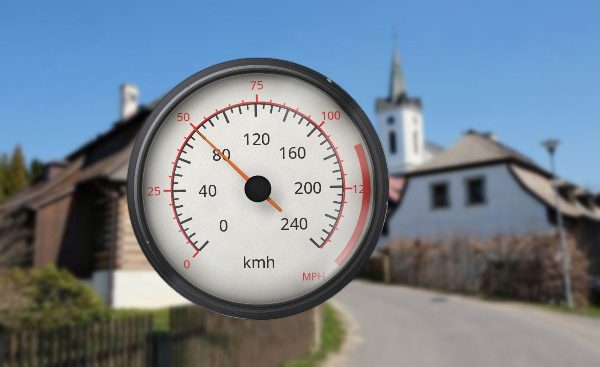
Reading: 80 km/h
